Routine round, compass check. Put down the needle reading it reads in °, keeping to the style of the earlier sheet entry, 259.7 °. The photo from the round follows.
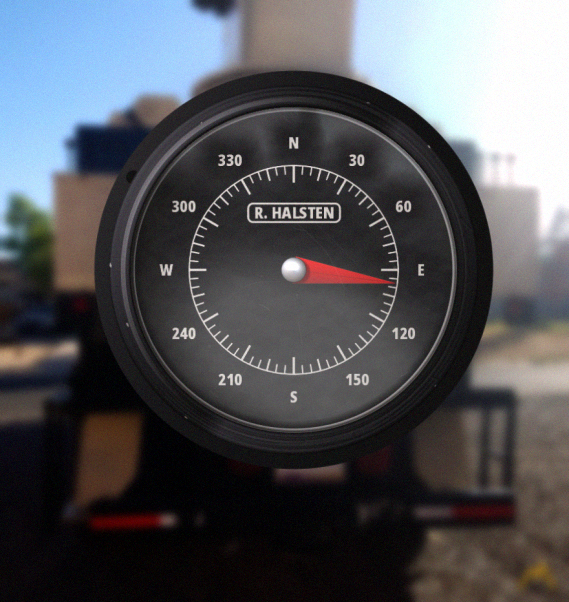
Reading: 97.5 °
